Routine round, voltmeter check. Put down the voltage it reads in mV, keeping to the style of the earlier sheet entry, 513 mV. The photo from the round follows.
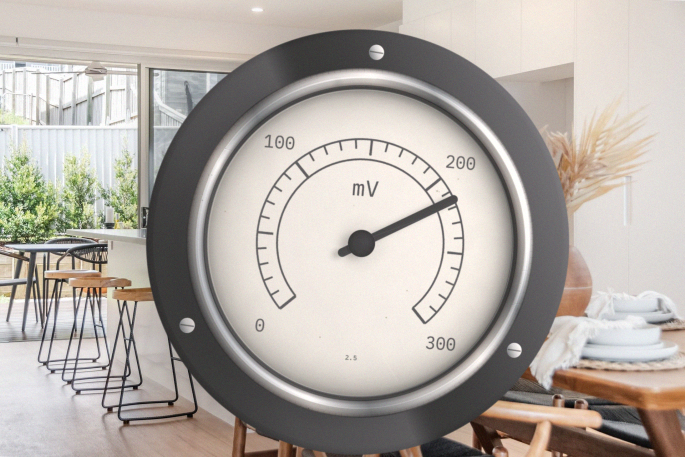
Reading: 215 mV
